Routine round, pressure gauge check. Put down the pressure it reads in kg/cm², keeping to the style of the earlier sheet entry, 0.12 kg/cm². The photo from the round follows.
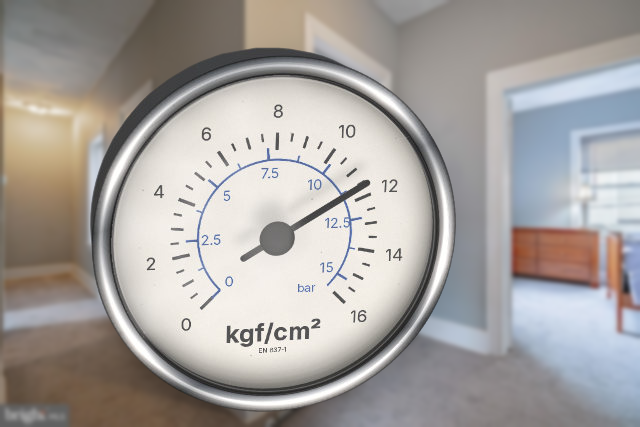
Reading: 11.5 kg/cm²
